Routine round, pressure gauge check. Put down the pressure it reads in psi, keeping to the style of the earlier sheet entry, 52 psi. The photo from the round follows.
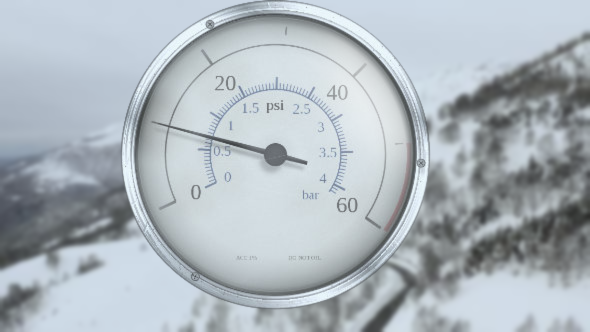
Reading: 10 psi
